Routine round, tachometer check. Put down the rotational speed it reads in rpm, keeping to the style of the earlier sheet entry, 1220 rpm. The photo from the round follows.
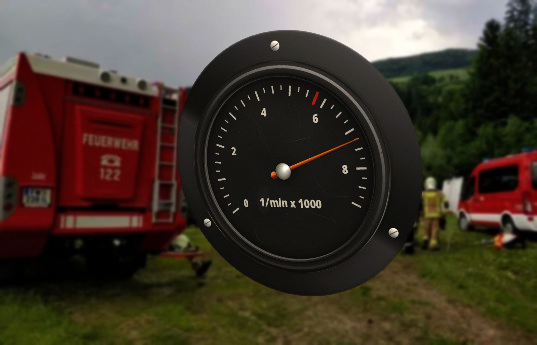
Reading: 7250 rpm
